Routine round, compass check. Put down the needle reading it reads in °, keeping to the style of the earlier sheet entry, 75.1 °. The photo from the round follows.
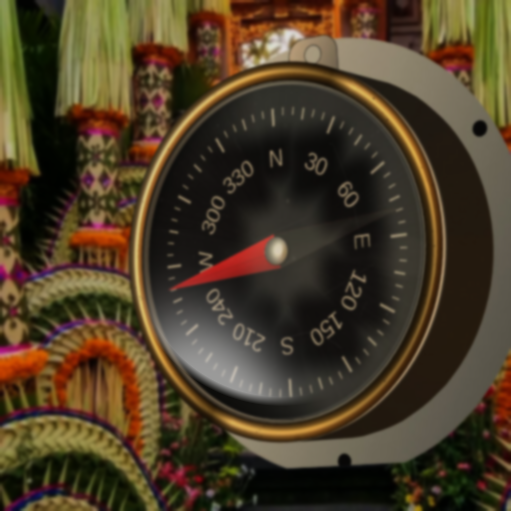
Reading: 260 °
